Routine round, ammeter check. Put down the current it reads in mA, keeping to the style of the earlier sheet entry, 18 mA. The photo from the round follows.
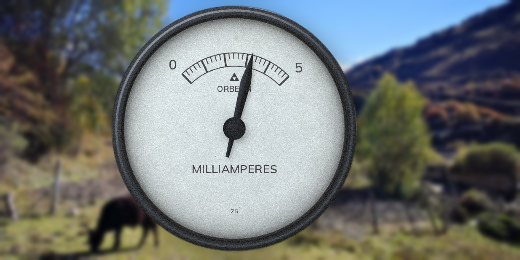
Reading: 3.2 mA
